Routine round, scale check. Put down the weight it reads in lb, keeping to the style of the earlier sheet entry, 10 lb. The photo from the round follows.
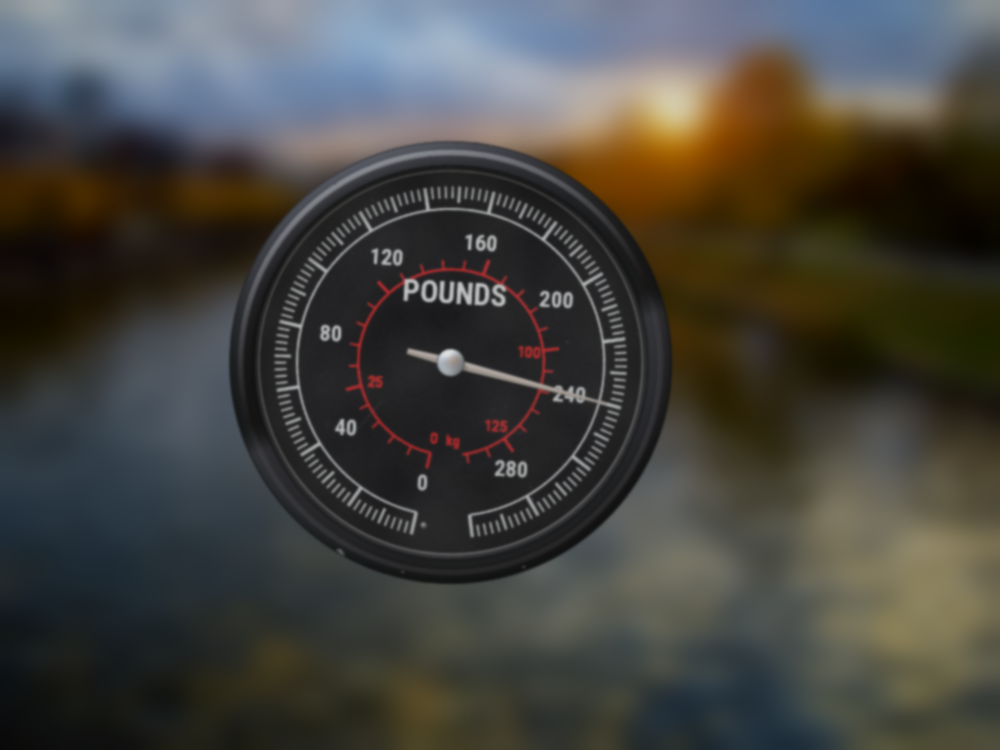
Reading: 240 lb
